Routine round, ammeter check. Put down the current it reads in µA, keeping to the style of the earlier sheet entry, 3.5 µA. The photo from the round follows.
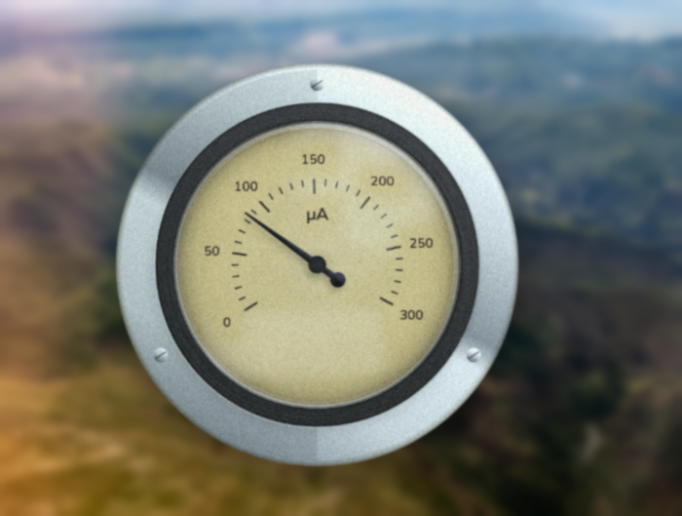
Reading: 85 µA
